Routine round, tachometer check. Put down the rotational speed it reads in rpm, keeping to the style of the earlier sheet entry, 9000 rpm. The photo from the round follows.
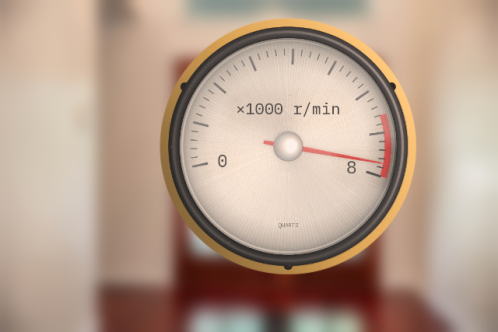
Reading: 7700 rpm
